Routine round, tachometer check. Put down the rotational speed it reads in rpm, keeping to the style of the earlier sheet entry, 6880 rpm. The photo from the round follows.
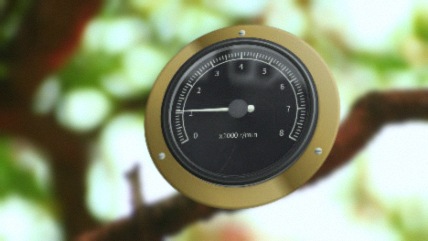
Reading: 1000 rpm
